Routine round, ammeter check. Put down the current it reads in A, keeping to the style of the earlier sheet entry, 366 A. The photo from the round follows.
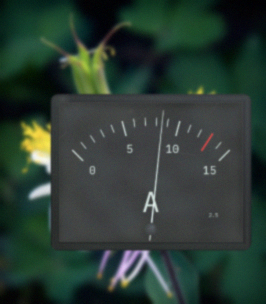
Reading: 8.5 A
